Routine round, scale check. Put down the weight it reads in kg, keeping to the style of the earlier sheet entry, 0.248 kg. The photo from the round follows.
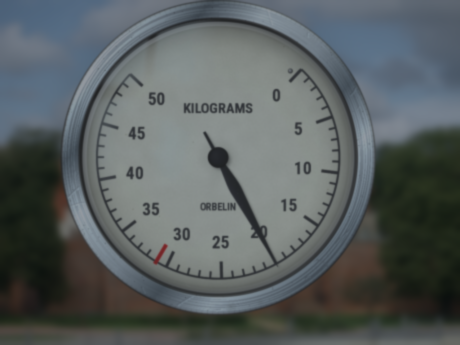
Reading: 20 kg
